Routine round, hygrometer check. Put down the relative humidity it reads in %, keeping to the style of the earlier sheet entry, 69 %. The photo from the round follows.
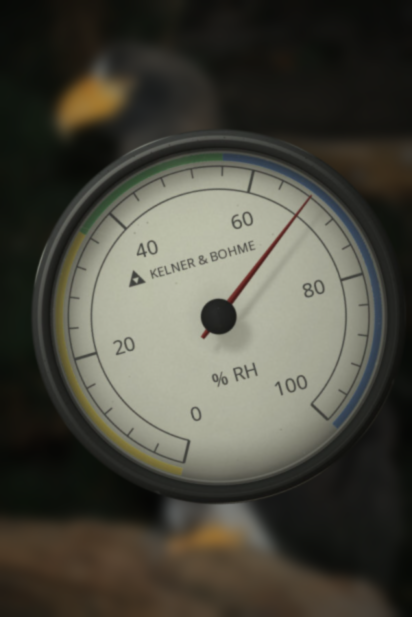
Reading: 68 %
